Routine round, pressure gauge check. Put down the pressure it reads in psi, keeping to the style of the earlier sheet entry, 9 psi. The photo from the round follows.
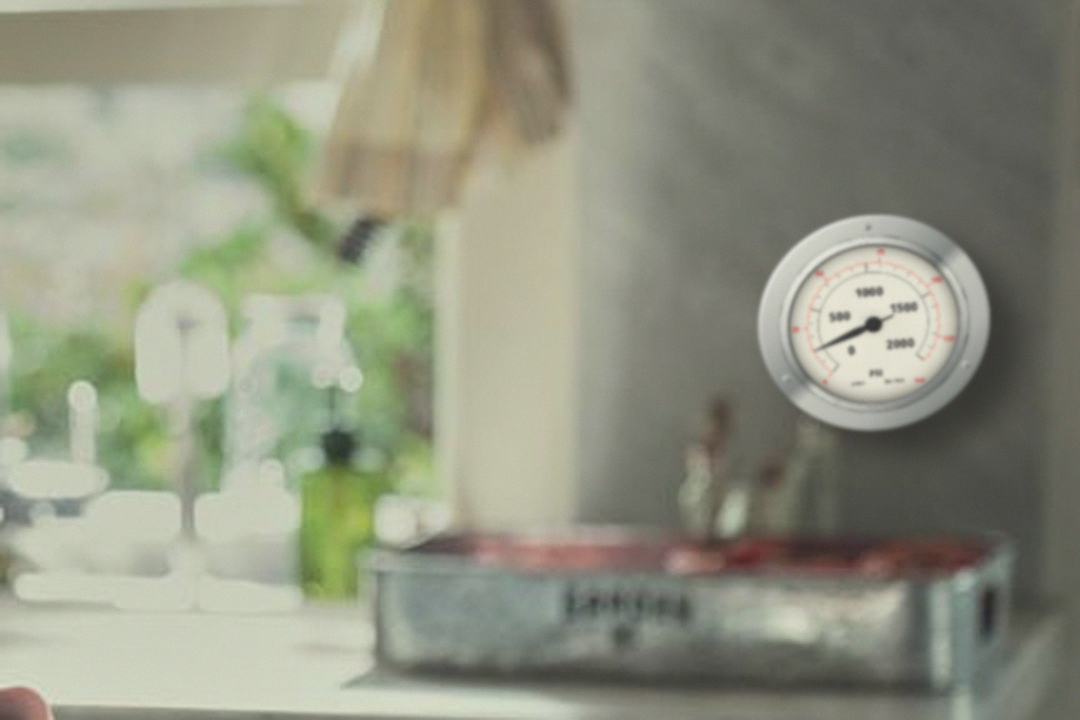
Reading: 200 psi
